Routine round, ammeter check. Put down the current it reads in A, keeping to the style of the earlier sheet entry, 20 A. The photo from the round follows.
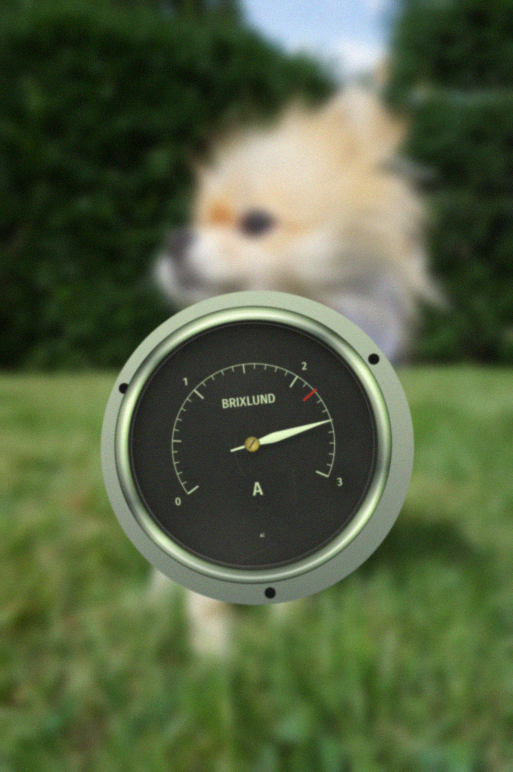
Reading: 2.5 A
